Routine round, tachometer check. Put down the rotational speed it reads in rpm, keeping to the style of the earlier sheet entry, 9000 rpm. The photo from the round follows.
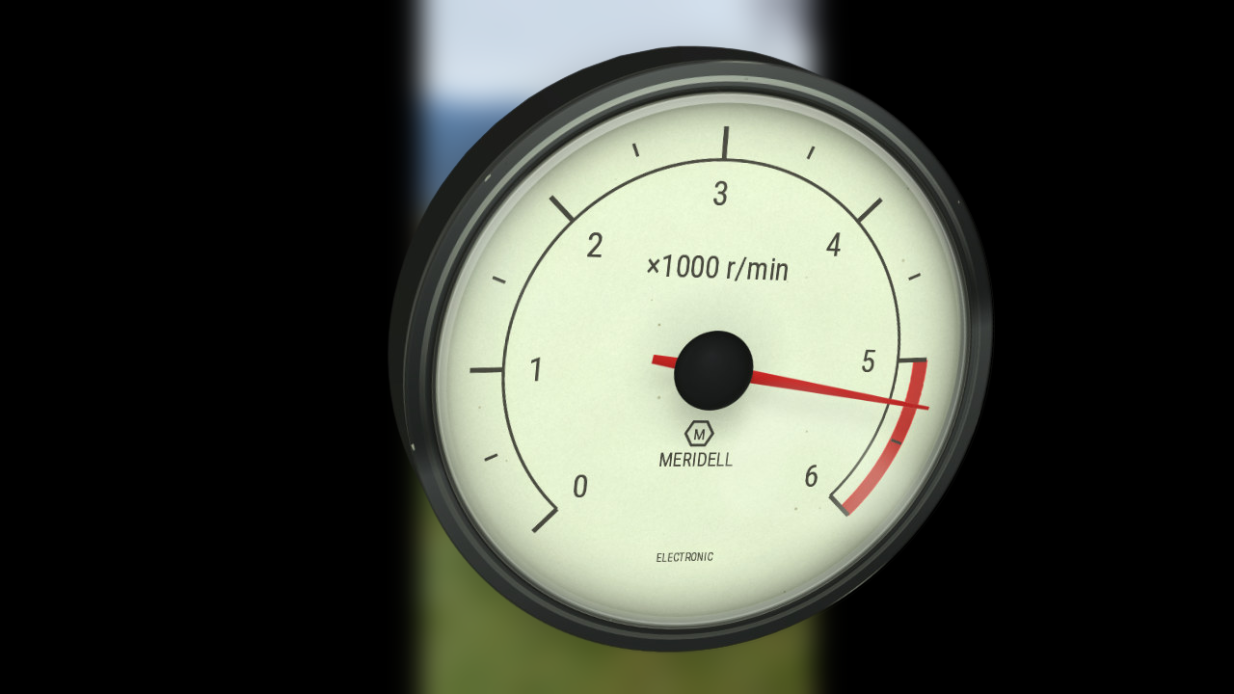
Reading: 5250 rpm
